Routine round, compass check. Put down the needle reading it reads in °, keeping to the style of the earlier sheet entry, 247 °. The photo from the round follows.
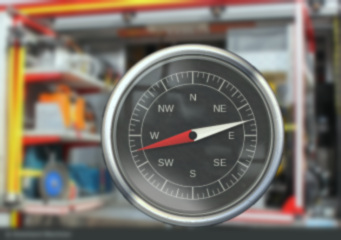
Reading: 255 °
